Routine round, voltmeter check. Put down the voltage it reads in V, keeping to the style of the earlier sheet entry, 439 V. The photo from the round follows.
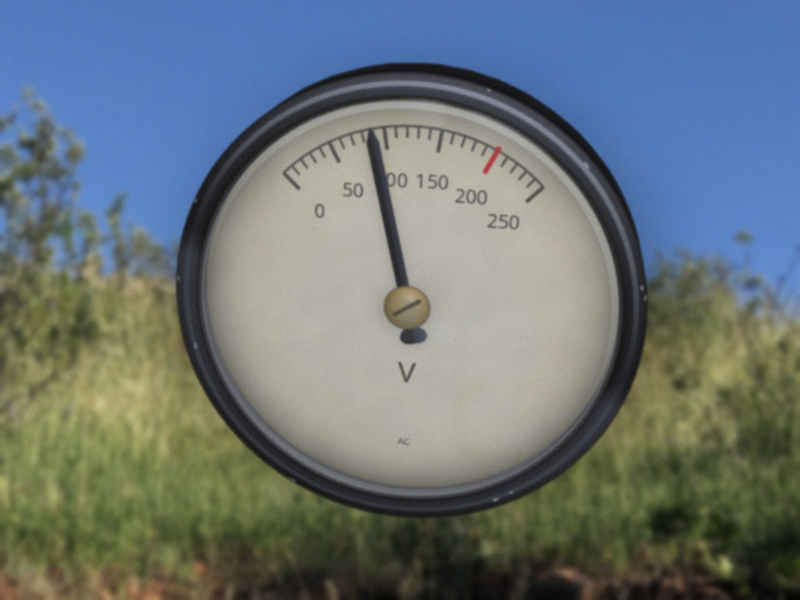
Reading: 90 V
